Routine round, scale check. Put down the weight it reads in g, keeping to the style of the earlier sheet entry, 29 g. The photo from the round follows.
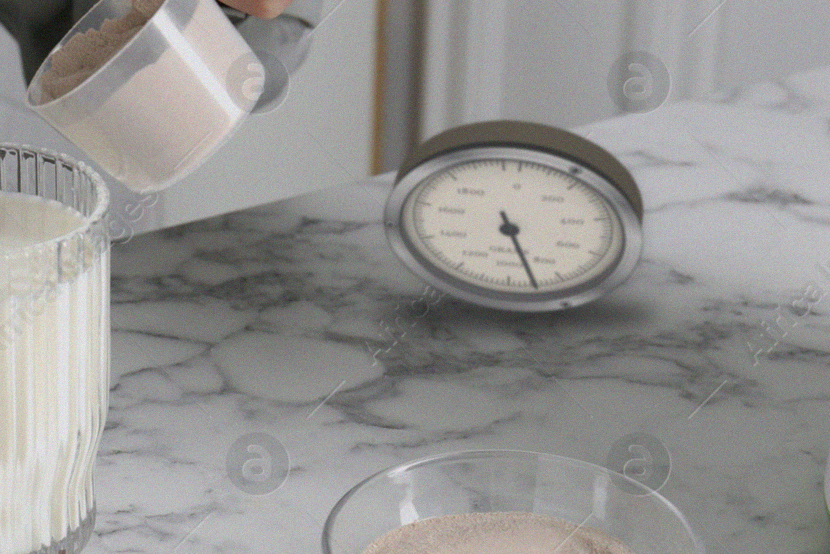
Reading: 900 g
